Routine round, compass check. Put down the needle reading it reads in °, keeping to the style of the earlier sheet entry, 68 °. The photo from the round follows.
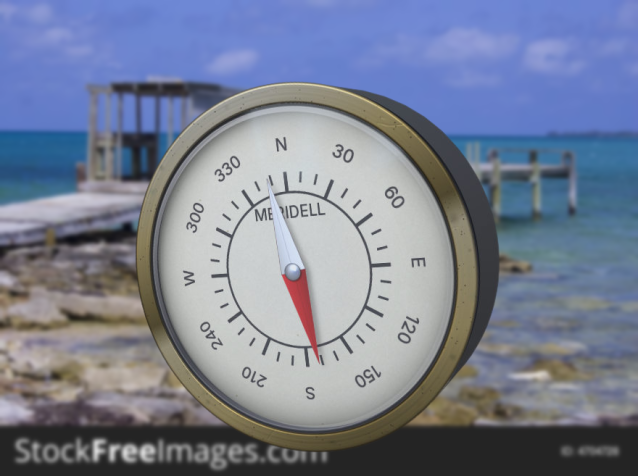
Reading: 170 °
